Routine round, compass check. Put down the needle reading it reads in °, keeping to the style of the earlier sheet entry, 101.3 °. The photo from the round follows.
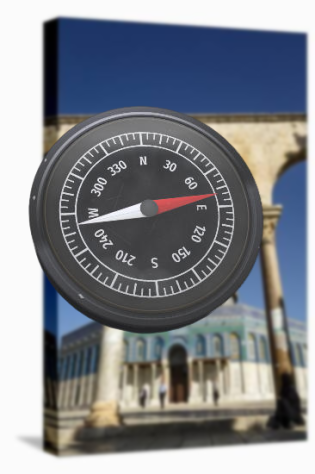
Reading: 80 °
